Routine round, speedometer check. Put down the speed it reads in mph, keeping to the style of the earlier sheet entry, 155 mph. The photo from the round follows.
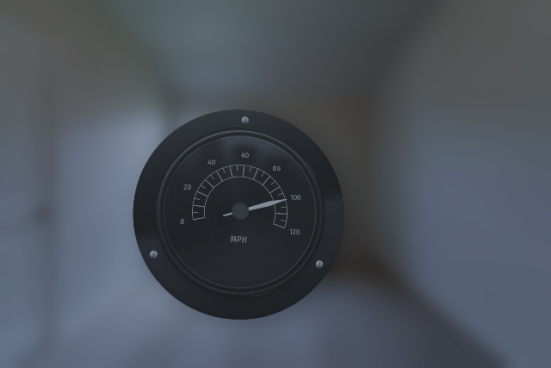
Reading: 100 mph
